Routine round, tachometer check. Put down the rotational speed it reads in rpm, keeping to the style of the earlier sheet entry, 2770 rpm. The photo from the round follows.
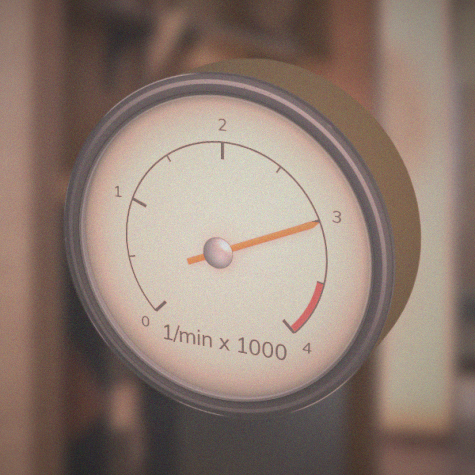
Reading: 3000 rpm
